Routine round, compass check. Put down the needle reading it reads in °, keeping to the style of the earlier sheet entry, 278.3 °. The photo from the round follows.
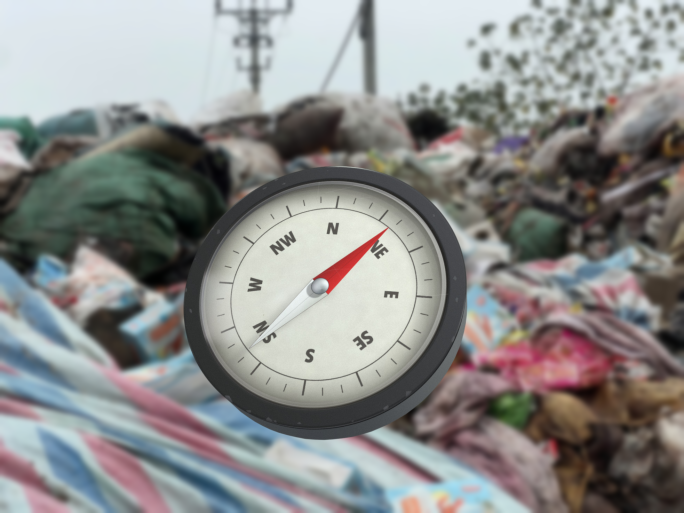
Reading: 40 °
